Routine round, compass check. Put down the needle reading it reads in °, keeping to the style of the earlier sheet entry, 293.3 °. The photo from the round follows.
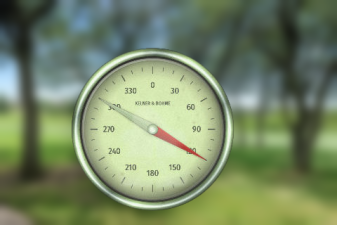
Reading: 120 °
